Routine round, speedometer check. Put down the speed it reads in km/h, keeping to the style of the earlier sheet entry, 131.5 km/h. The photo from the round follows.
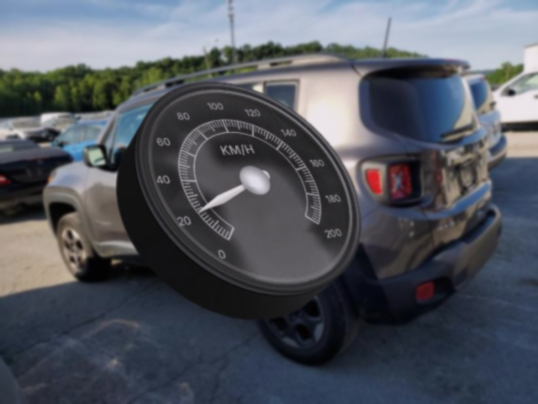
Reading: 20 km/h
